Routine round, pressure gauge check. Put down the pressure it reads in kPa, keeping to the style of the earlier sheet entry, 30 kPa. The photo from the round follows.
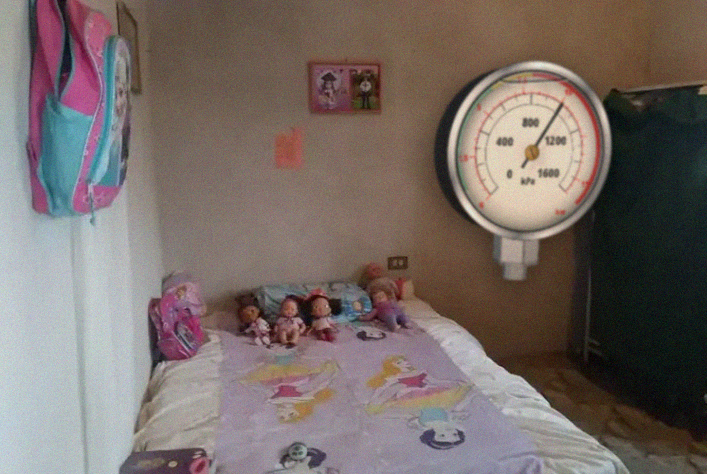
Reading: 1000 kPa
